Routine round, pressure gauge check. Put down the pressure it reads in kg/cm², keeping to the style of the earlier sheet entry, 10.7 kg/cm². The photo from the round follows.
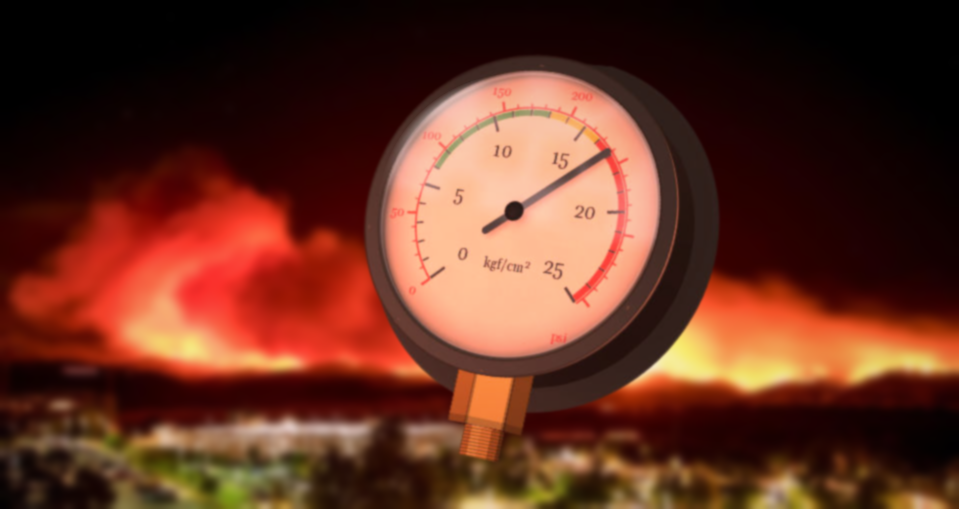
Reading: 17 kg/cm²
